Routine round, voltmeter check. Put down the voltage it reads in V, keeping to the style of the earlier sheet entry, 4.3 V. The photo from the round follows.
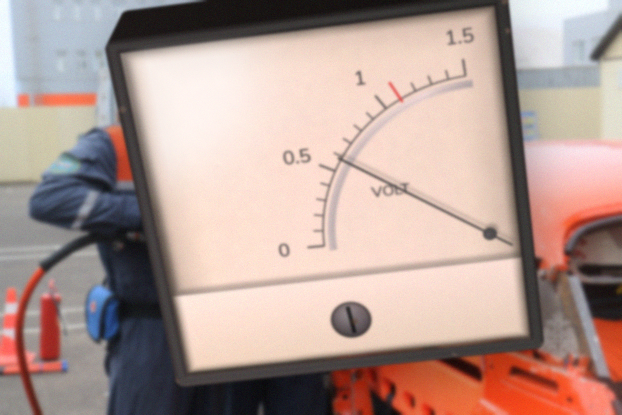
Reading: 0.6 V
